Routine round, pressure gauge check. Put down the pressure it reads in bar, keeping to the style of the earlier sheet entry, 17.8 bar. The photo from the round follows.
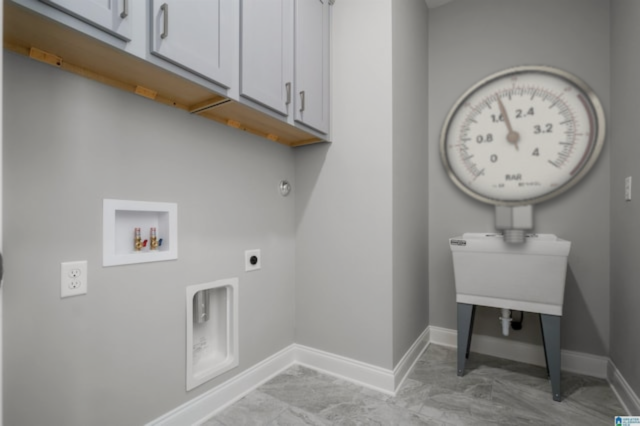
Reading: 1.8 bar
